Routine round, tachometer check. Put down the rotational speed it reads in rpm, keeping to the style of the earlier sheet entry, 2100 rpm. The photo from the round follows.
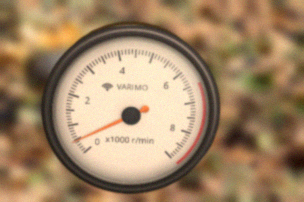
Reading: 500 rpm
